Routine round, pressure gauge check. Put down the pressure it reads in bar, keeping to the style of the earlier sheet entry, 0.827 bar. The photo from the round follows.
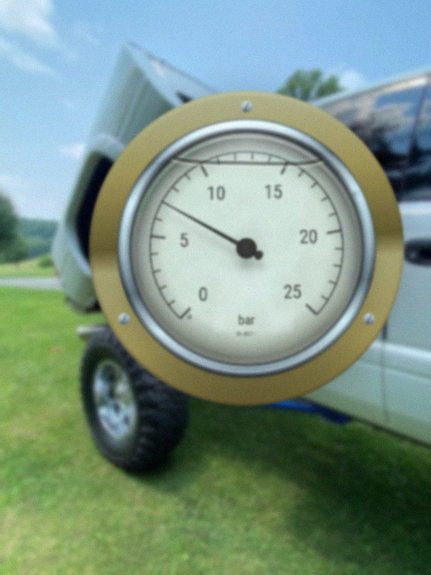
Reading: 7 bar
